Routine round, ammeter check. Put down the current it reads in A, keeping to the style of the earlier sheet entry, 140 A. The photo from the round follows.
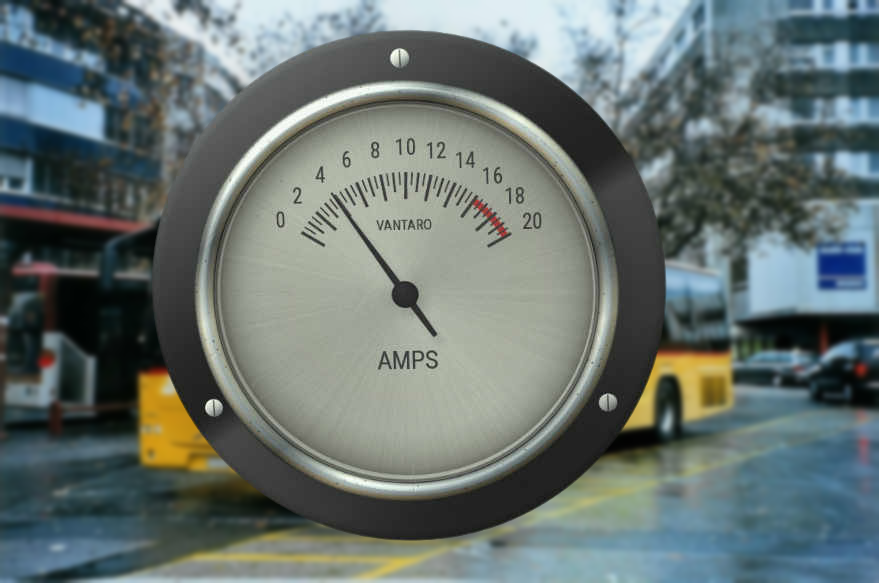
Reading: 4 A
